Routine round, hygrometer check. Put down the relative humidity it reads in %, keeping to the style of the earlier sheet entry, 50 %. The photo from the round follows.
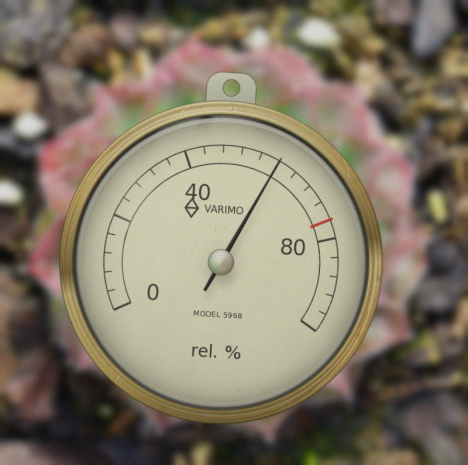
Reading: 60 %
